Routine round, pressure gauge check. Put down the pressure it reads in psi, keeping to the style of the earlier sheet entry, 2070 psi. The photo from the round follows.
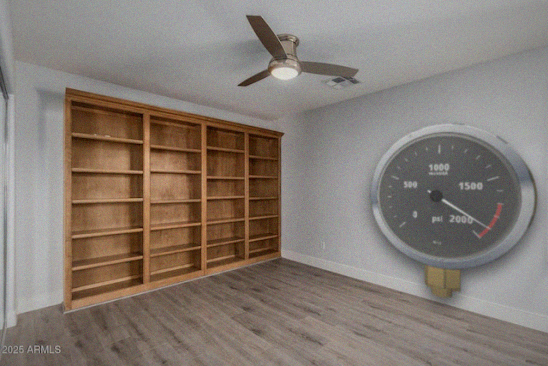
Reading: 1900 psi
